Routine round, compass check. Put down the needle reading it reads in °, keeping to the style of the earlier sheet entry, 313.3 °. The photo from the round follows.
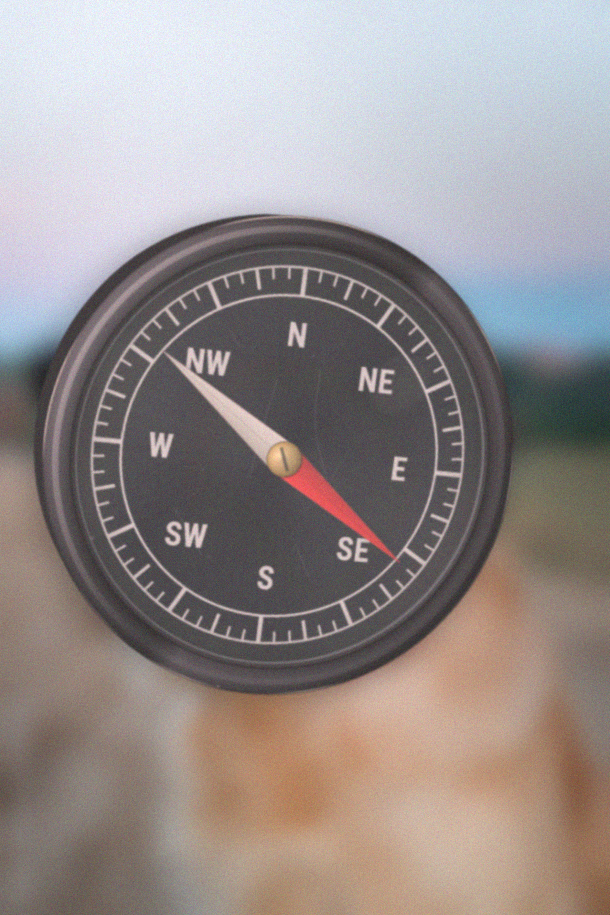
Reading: 125 °
